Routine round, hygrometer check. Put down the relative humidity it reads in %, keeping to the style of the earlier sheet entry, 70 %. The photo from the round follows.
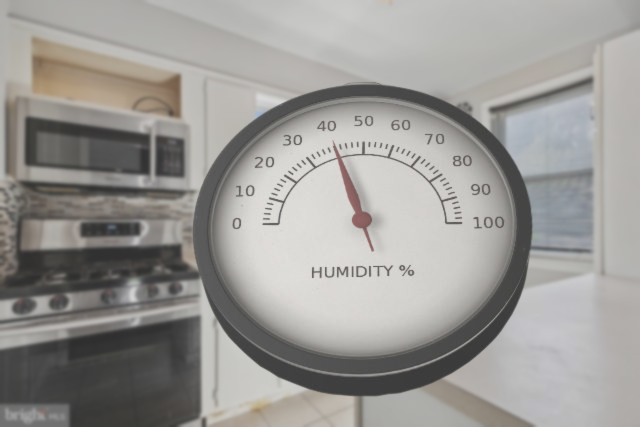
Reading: 40 %
